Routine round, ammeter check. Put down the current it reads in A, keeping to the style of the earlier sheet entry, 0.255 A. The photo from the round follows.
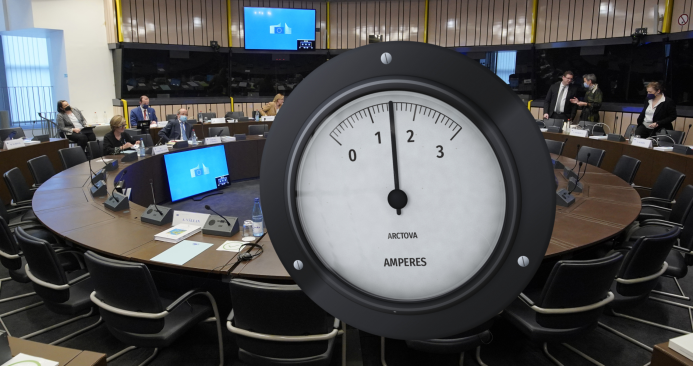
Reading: 1.5 A
